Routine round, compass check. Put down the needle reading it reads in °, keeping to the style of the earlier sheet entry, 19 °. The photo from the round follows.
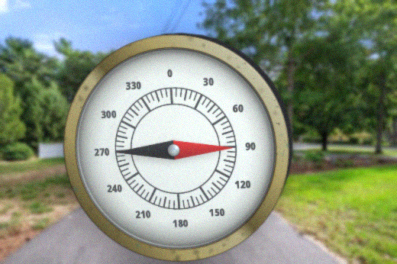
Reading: 90 °
